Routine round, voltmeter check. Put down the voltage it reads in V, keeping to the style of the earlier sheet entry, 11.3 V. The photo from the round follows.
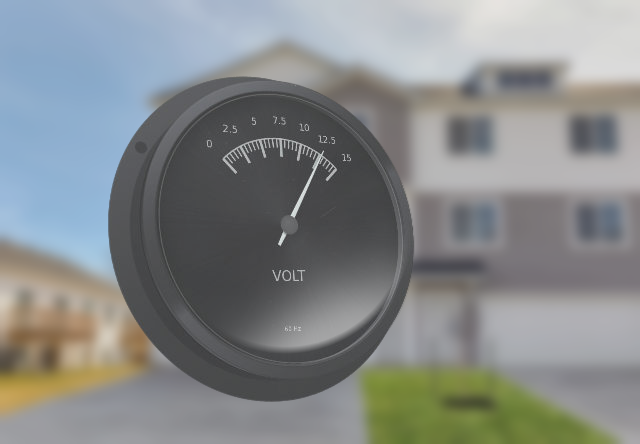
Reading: 12.5 V
